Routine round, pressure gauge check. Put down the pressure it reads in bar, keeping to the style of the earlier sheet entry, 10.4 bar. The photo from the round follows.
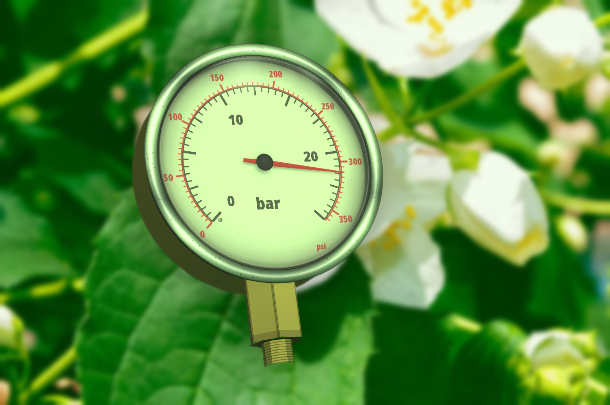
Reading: 21.5 bar
